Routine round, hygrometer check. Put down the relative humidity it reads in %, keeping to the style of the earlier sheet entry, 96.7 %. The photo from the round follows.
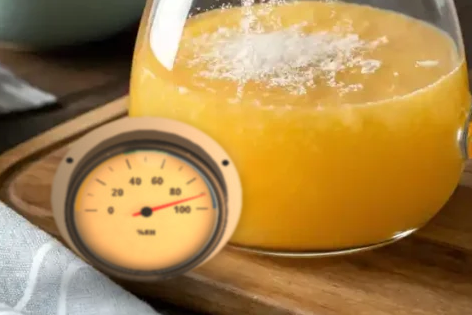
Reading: 90 %
